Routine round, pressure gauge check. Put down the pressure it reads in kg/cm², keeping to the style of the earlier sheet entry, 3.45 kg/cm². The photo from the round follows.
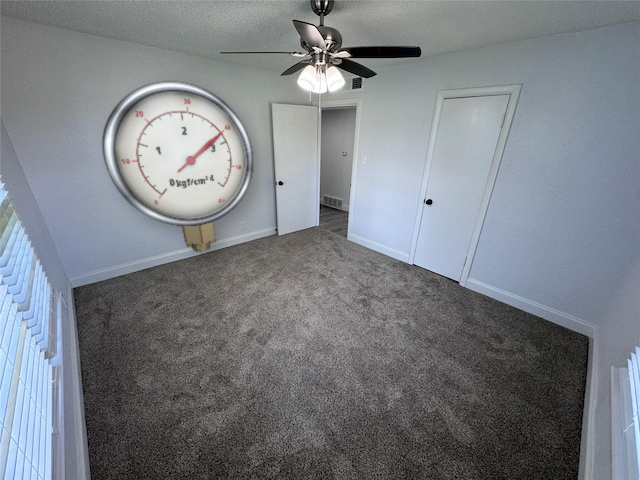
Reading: 2.8 kg/cm²
